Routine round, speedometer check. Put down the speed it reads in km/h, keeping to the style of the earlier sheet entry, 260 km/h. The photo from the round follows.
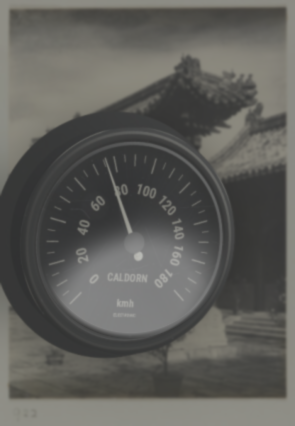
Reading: 75 km/h
